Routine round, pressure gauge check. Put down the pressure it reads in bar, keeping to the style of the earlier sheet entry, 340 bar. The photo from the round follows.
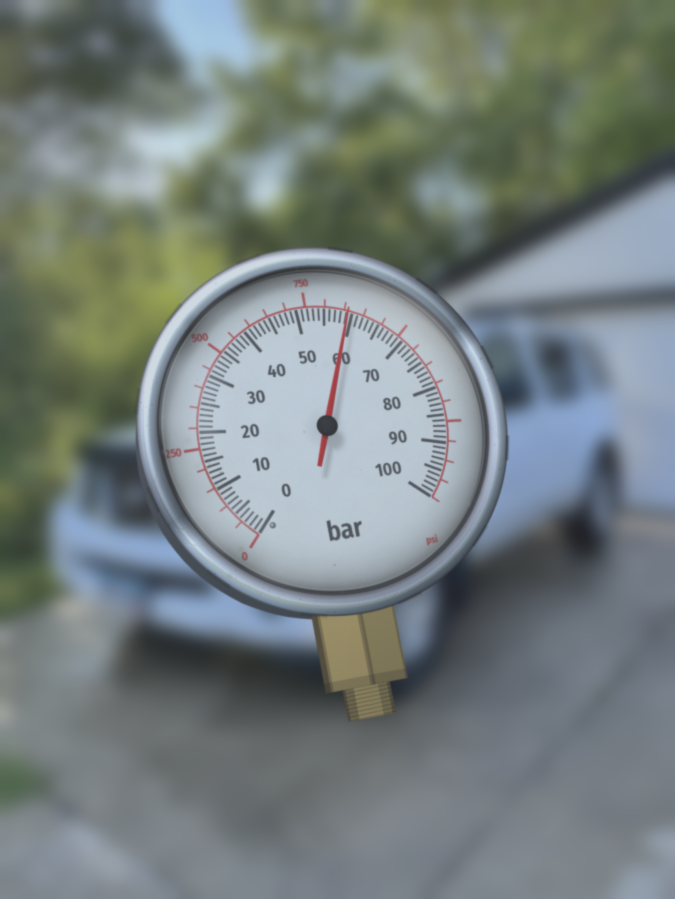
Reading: 59 bar
